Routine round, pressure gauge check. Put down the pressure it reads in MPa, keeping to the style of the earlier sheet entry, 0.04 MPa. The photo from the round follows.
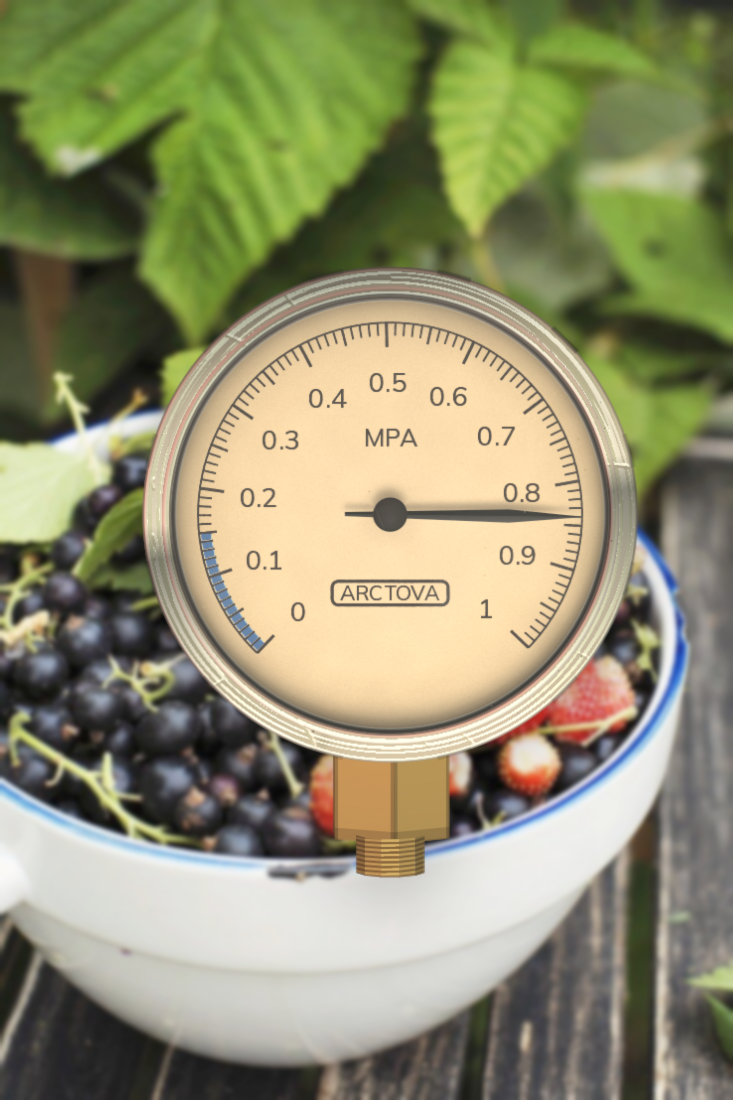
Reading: 0.84 MPa
